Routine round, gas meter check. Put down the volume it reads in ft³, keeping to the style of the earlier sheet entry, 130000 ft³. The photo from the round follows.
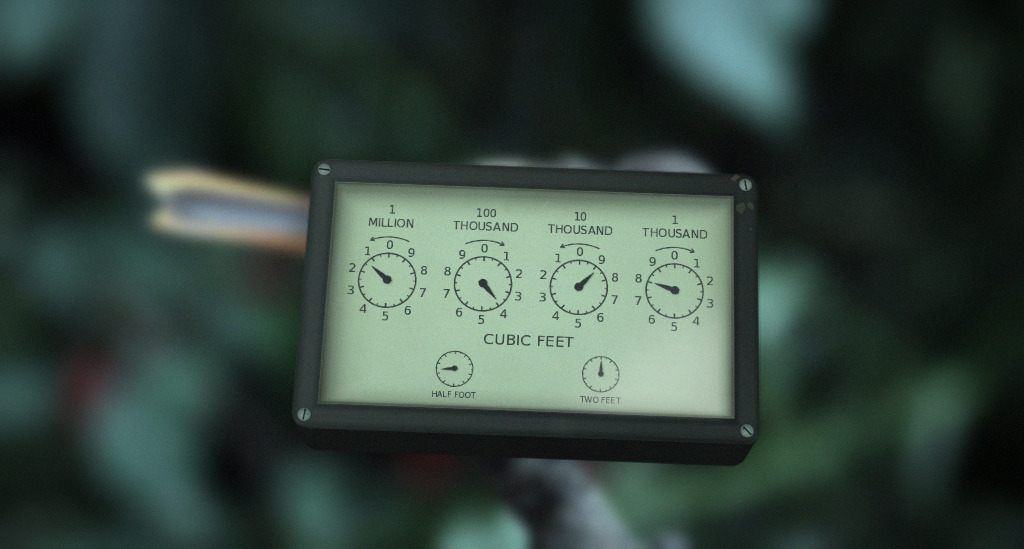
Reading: 138800 ft³
